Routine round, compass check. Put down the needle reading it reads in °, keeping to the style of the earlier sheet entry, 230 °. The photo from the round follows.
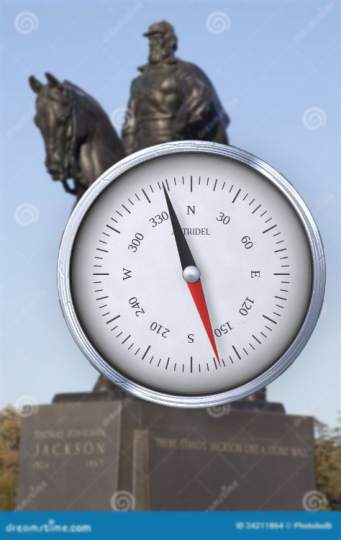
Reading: 162.5 °
